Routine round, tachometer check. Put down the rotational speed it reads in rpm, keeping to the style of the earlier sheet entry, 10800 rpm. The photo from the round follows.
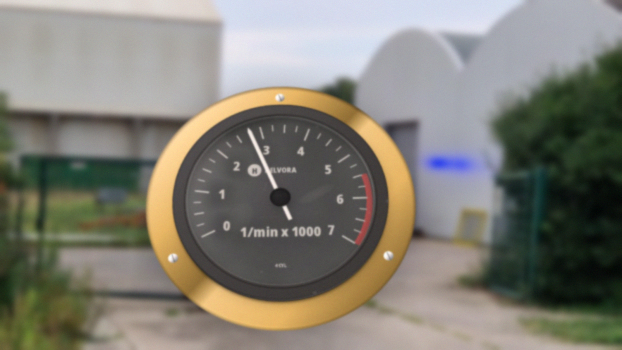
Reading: 2750 rpm
